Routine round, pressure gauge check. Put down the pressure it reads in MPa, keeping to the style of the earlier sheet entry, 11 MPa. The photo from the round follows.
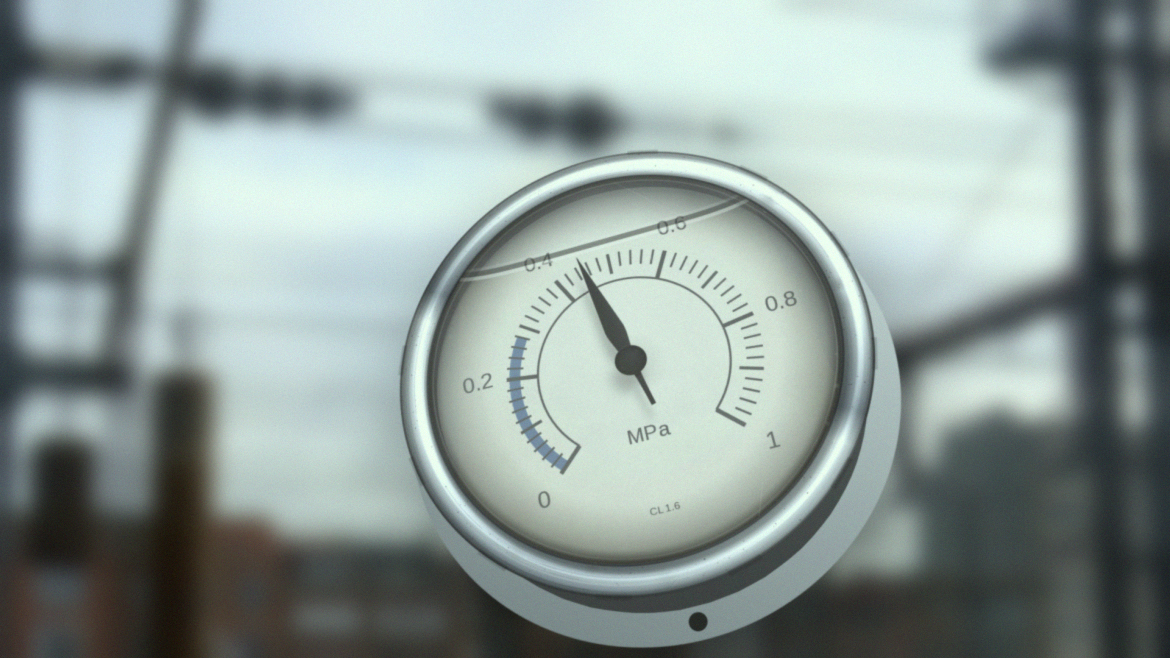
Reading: 0.45 MPa
